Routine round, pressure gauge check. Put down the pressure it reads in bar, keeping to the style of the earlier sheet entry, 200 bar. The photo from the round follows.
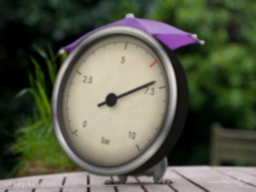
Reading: 7.25 bar
